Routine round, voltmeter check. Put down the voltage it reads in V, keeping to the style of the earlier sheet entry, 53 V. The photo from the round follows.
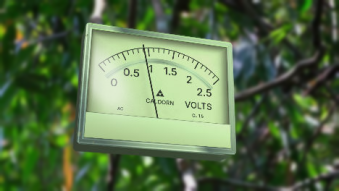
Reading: 0.9 V
